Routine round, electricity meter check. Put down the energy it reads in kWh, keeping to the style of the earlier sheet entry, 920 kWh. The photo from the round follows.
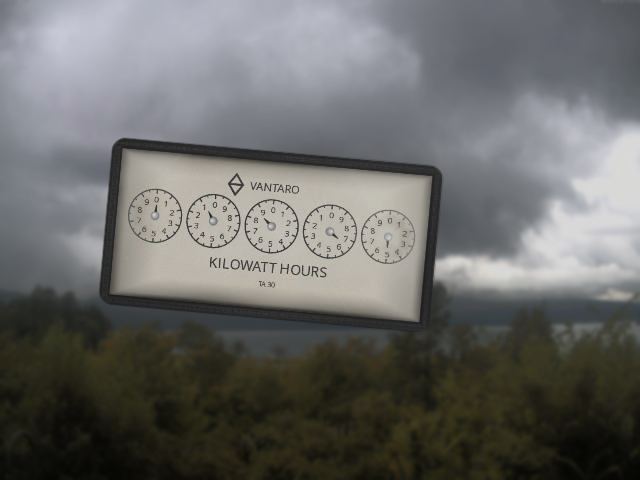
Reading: 865 kWh
